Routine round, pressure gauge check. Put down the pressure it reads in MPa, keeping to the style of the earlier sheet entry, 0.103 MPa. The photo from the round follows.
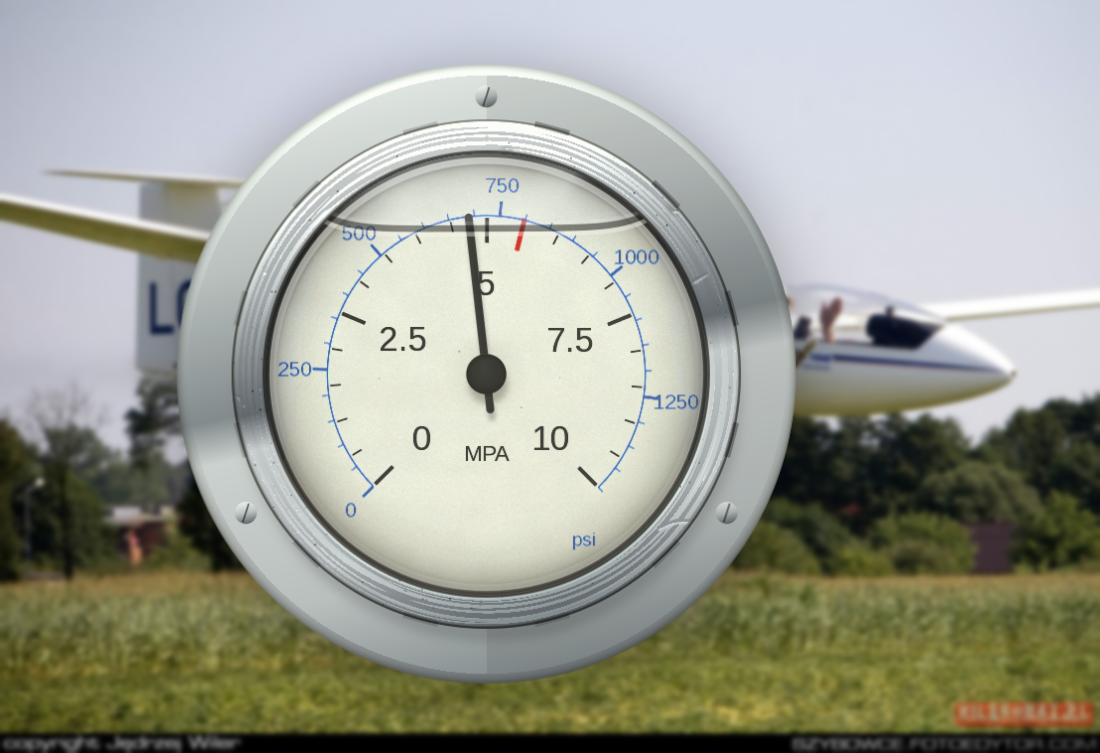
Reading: 4.75 MPa
